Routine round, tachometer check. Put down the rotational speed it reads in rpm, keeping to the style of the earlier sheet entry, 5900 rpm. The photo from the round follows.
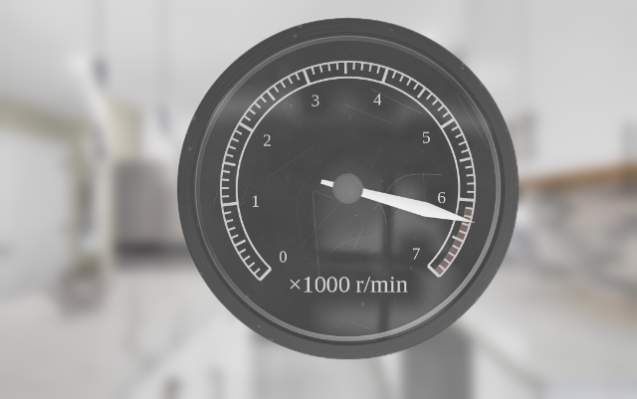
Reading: 6250 rpm
